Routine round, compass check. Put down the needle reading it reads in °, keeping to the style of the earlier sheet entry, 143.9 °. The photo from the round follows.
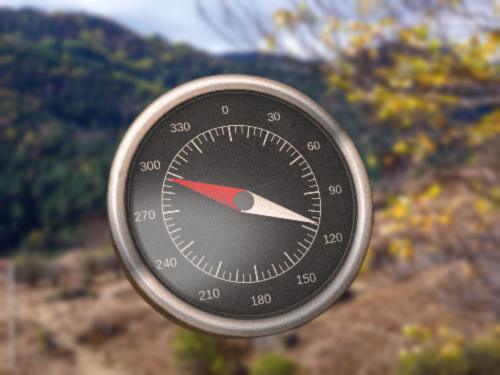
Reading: 295 °
